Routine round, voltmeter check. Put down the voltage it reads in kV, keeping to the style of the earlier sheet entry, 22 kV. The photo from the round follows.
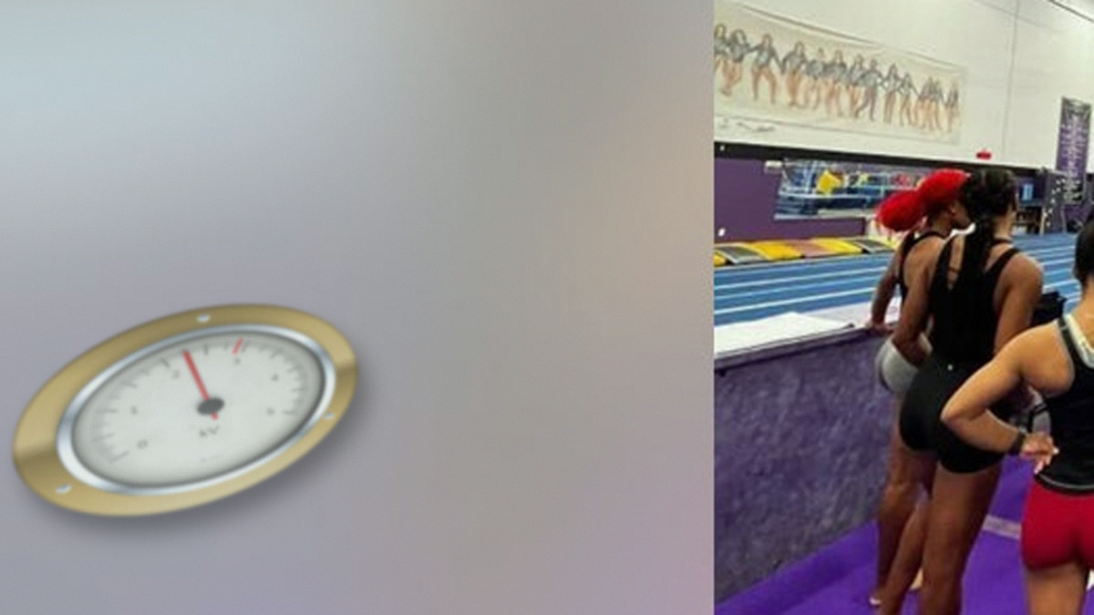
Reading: 2.25 kV
